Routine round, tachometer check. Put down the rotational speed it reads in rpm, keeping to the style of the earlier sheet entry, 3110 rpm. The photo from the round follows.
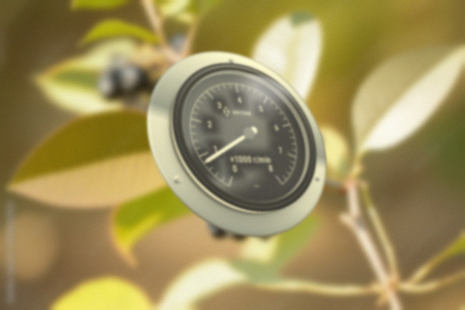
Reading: 800 rpm
